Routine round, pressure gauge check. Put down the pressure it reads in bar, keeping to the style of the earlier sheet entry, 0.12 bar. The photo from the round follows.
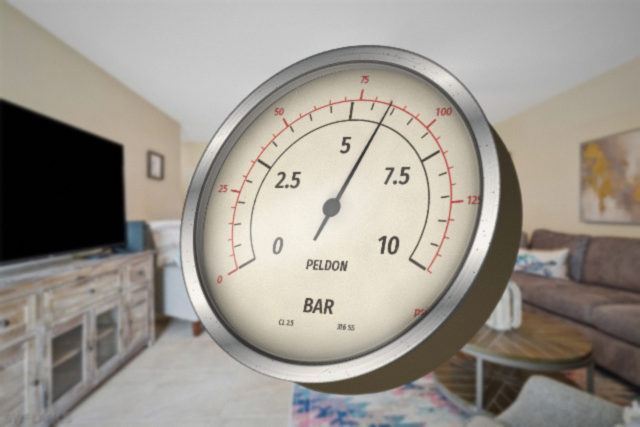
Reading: 6 bar
